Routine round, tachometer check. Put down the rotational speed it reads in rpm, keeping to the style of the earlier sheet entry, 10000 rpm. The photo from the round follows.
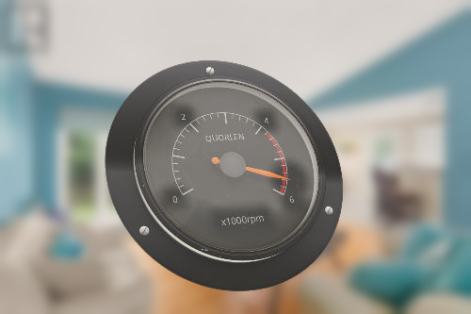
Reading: 5600 rpm
